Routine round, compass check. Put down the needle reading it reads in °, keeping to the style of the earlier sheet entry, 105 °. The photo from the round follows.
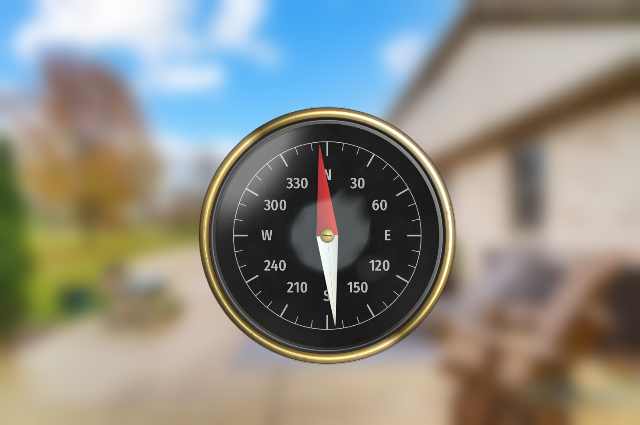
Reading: 355 °
